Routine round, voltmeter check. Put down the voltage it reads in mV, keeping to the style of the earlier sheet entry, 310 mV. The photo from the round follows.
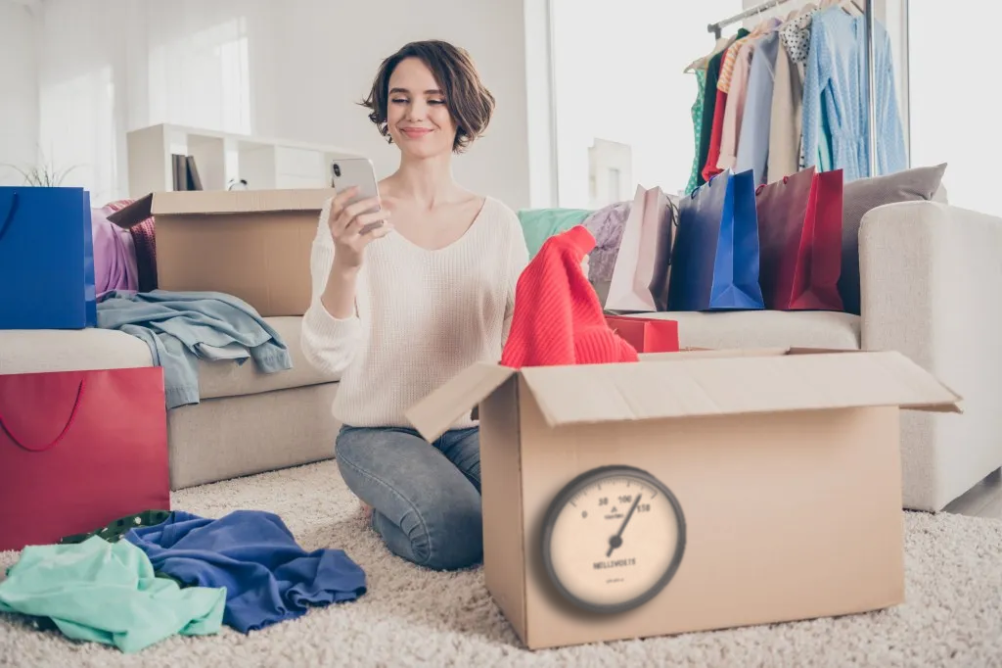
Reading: 125 mV
